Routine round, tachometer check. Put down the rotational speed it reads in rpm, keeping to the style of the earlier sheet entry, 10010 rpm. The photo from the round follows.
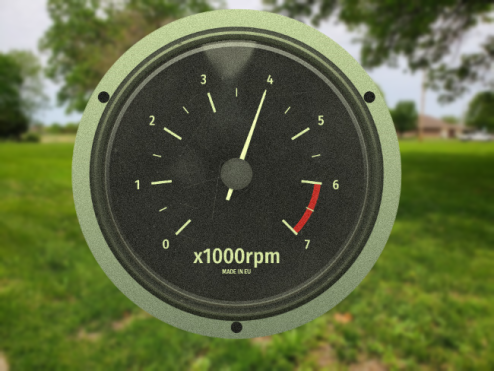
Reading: 4000 rpm
